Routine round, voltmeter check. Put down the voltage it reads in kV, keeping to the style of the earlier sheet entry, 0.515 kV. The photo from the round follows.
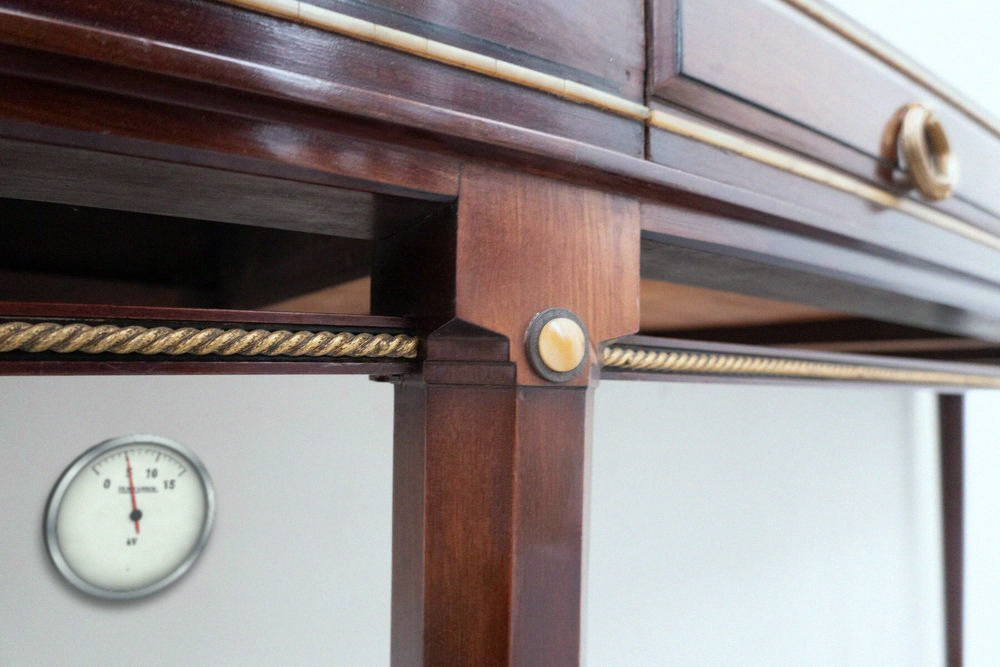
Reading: 5 kV
